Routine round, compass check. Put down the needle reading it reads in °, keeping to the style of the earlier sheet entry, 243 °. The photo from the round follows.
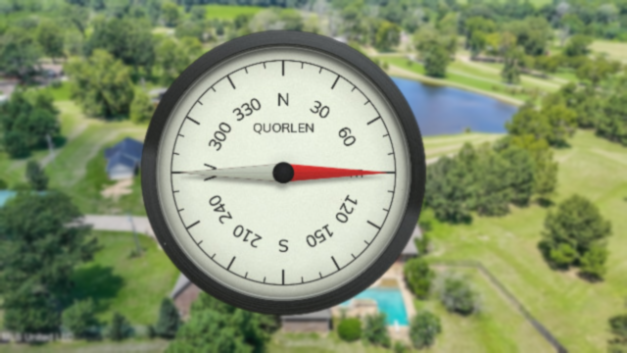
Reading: 90 °
